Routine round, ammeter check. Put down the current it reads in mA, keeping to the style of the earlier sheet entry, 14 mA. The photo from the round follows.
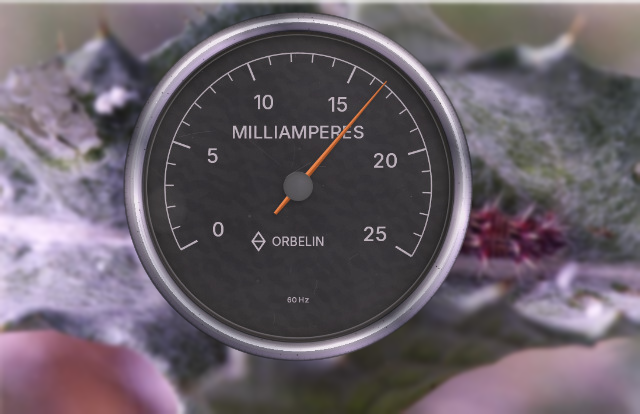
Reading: 16.5 mA
